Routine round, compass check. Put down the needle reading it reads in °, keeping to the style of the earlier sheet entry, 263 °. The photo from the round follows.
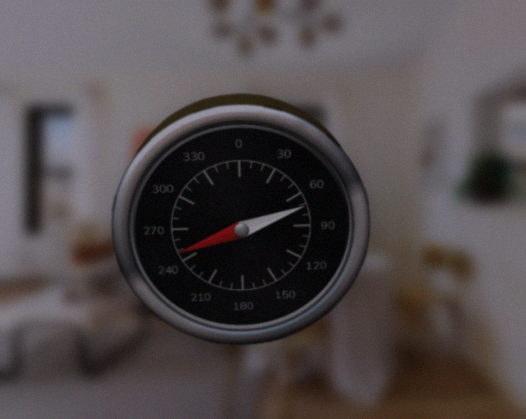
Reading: 250 °
